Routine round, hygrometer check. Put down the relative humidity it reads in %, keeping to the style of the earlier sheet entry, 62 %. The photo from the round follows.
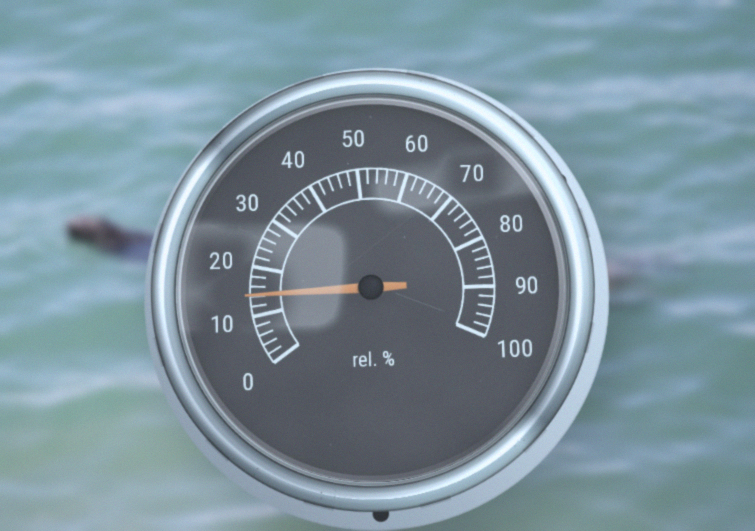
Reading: 14 %
